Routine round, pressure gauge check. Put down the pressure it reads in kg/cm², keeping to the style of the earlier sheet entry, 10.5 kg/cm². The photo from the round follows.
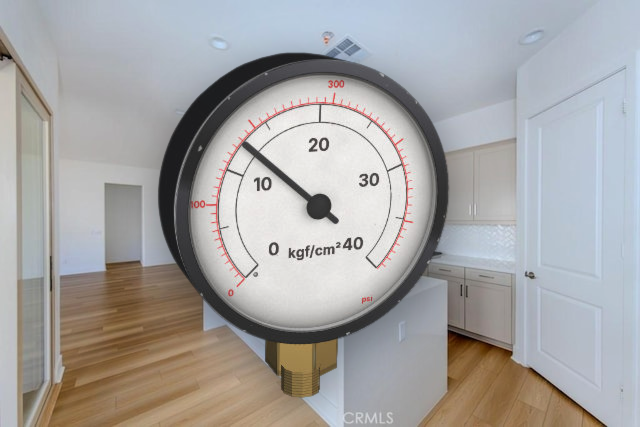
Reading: 12.5 kg/cm²
